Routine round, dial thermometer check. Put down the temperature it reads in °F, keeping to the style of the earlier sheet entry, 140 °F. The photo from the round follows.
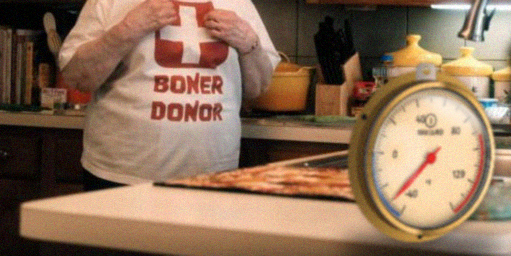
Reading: -30 °F
